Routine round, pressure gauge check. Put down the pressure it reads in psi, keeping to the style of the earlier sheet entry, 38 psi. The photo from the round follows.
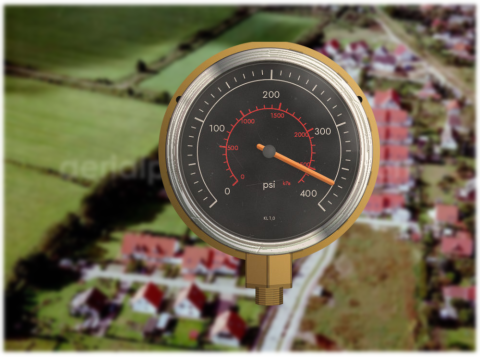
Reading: 370 psi
